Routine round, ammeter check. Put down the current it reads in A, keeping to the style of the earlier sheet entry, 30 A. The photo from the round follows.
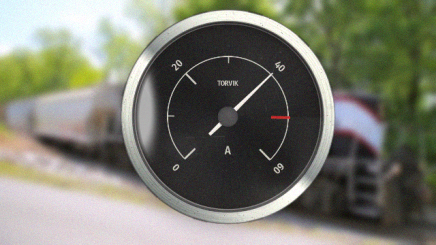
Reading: 40 A
